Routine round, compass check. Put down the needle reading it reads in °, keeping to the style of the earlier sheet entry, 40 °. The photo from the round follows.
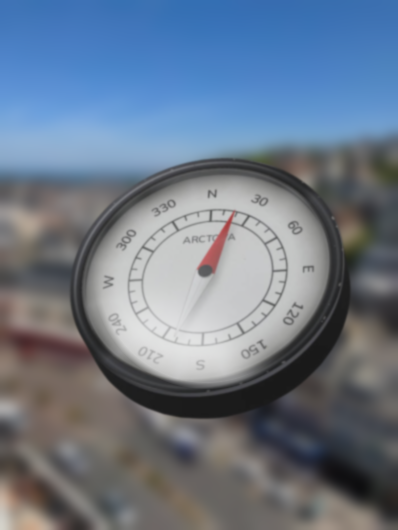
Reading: 20 °
